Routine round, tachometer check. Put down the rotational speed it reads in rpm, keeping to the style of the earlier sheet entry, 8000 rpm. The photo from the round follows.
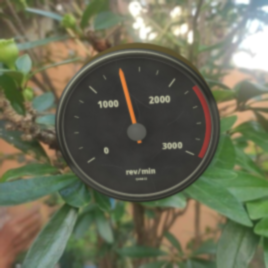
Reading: 1400 rpm
